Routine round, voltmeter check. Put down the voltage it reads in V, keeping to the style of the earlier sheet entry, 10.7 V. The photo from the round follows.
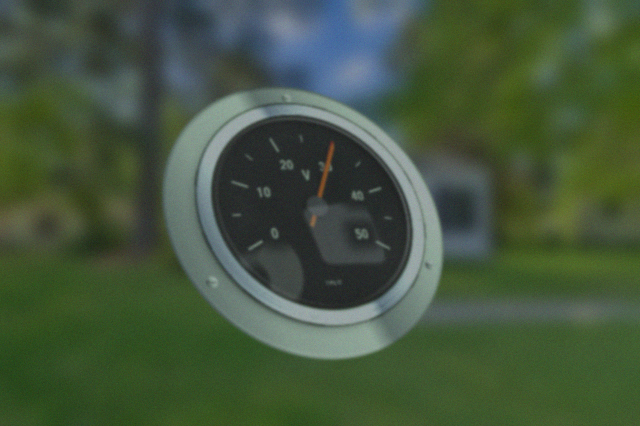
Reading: 30 V
